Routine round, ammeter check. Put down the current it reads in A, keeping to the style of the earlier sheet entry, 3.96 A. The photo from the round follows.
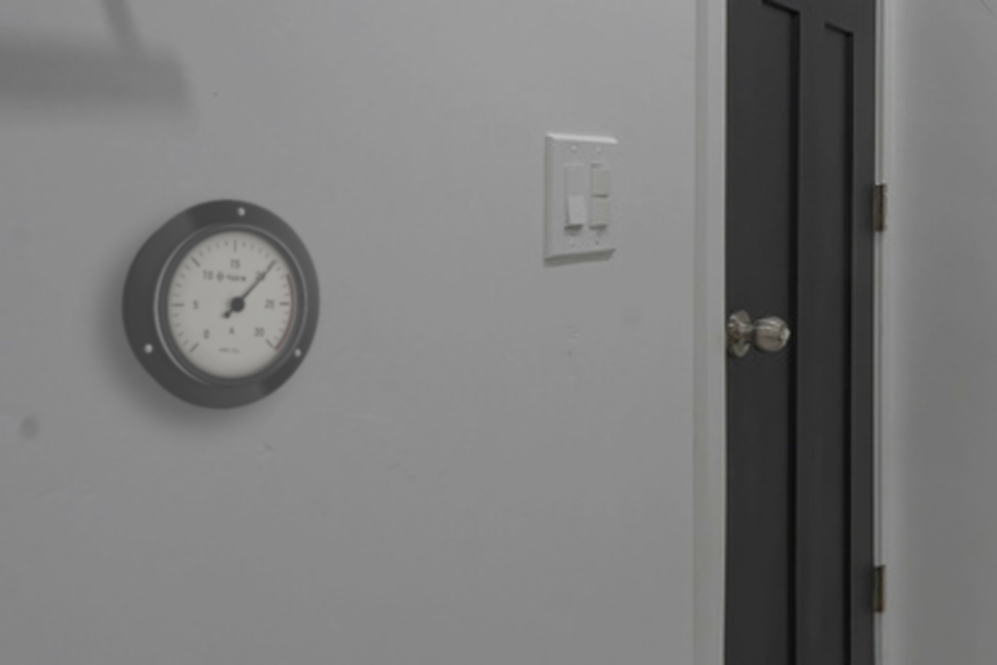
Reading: 20 A
